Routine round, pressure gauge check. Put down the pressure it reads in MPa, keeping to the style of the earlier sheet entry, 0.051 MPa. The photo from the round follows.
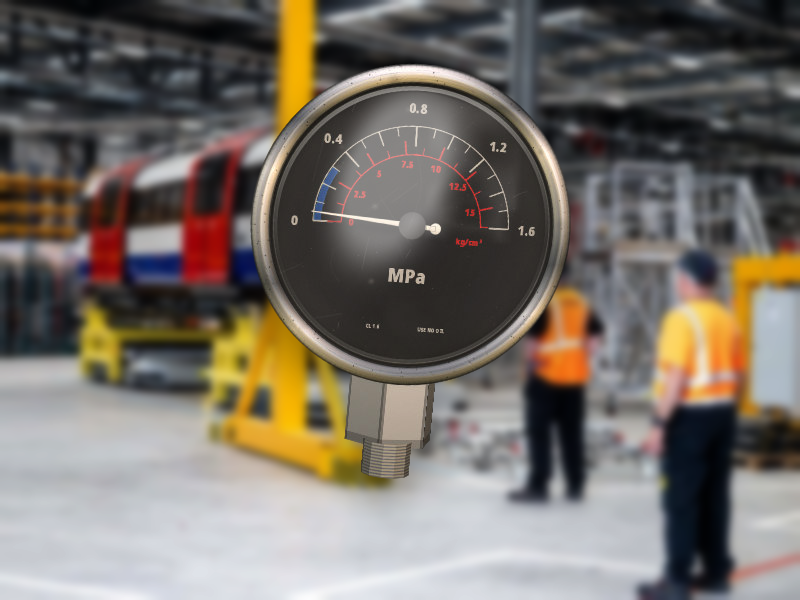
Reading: 0.05 MPa
